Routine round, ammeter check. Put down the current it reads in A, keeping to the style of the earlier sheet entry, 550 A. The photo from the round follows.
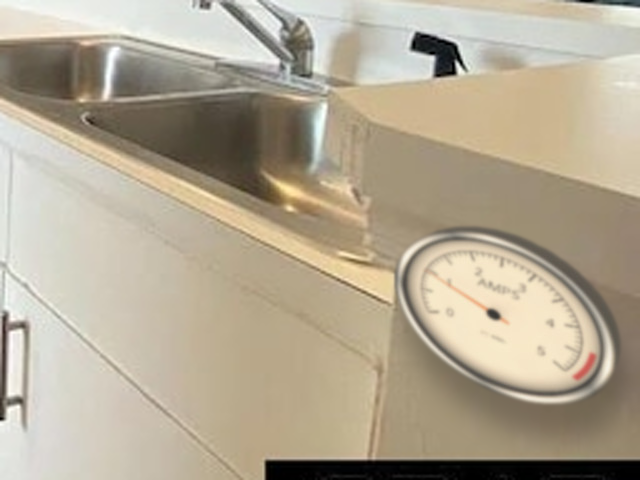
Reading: 1 A
